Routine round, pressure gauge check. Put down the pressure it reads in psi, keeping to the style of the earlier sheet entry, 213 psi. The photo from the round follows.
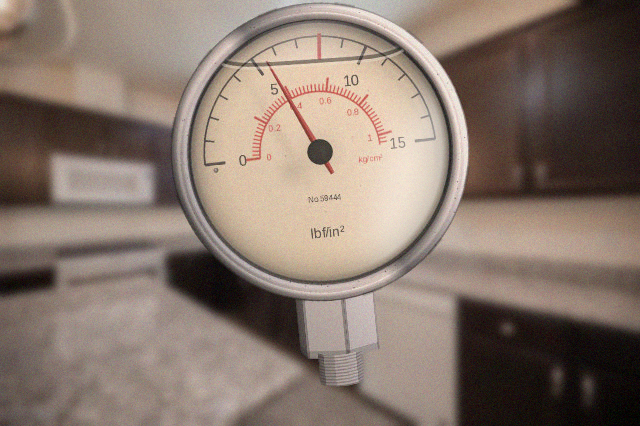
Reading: 5.5 psi
